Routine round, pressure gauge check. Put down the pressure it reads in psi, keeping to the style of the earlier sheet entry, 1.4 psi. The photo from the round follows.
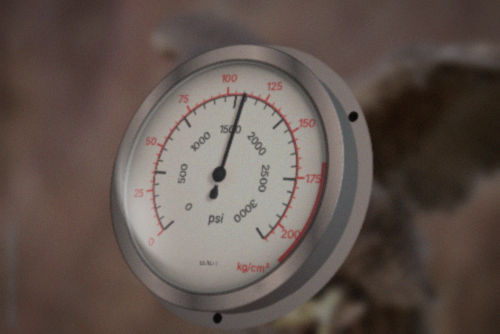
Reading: 1600 psi
